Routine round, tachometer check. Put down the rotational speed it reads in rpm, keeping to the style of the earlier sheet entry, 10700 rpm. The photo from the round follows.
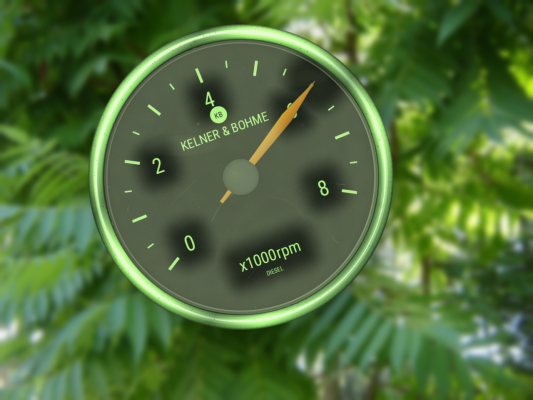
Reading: 6000 rpm
